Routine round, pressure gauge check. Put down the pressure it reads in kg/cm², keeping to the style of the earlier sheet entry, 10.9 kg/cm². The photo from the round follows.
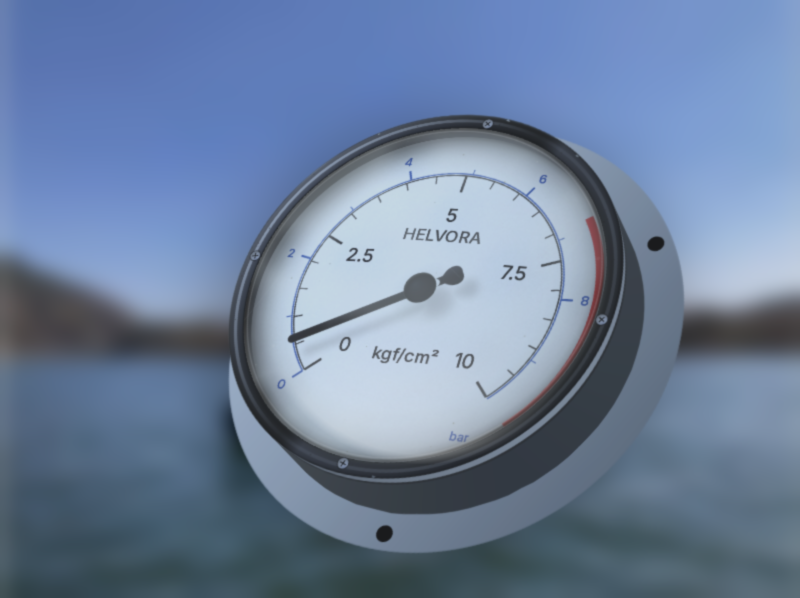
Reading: 0.5 kg/cm²
